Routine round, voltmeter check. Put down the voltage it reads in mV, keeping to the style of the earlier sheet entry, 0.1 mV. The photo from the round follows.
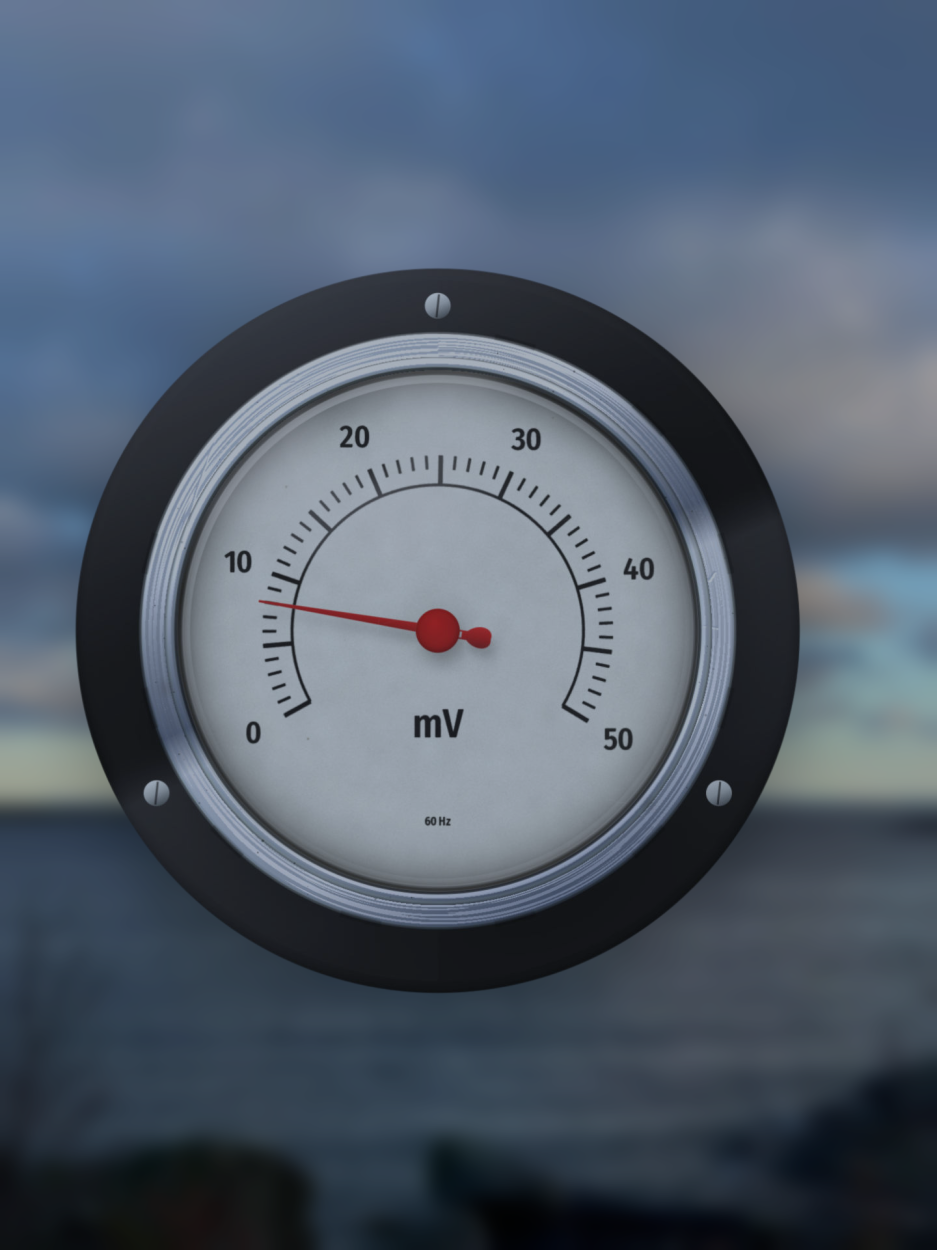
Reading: 8 mV
